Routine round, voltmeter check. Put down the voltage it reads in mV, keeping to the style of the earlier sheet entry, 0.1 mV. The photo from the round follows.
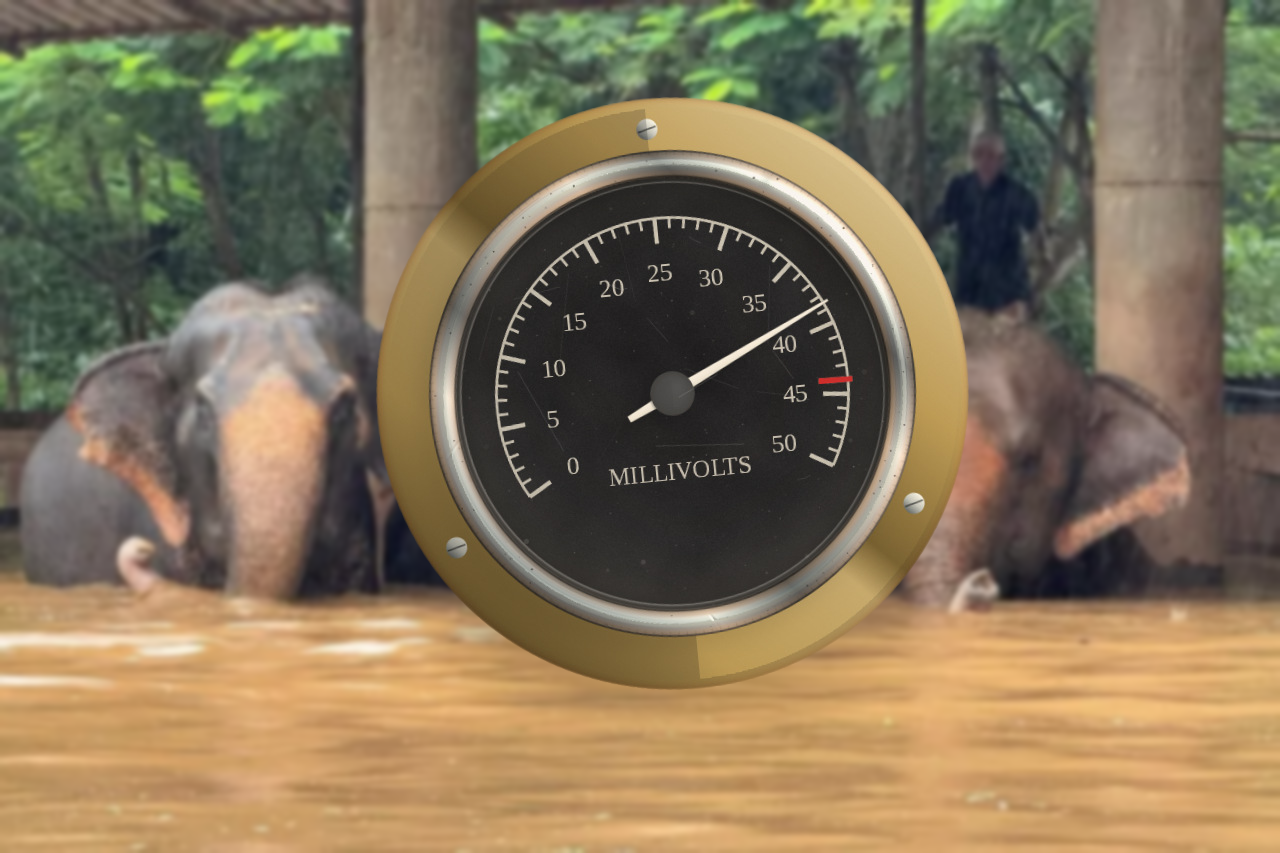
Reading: 38.5 mV
